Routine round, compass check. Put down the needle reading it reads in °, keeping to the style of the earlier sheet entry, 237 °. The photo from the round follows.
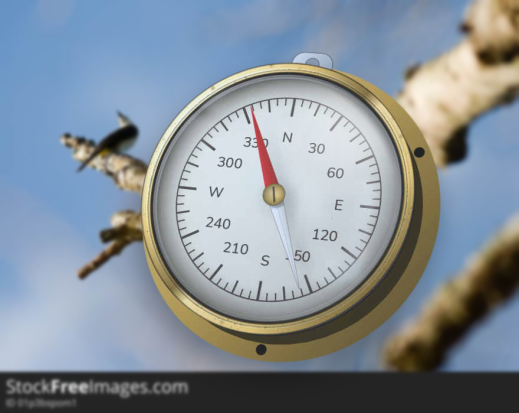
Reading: 335 °
